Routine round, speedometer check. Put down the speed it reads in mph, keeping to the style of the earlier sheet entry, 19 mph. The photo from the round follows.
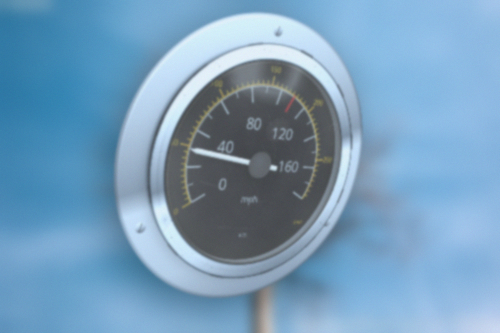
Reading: 30 mph
